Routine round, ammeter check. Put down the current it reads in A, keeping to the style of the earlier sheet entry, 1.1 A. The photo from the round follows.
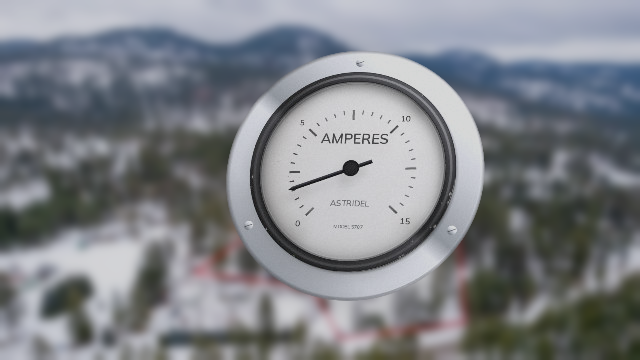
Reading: 1.5 A
